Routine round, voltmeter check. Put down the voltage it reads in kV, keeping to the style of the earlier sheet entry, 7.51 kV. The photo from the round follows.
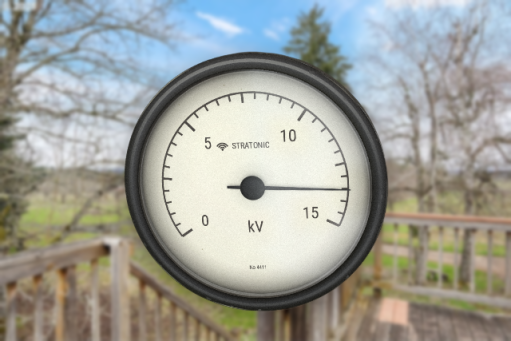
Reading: 13.5 kV
